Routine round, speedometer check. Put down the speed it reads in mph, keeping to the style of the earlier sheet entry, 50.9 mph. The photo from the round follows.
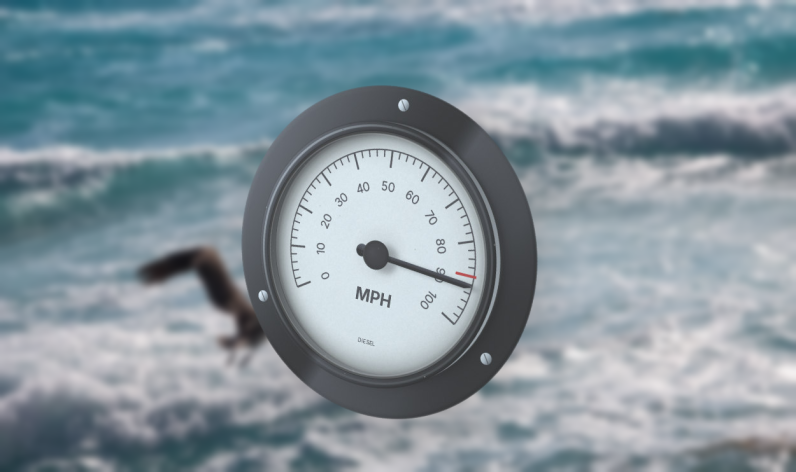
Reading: 90 mph
